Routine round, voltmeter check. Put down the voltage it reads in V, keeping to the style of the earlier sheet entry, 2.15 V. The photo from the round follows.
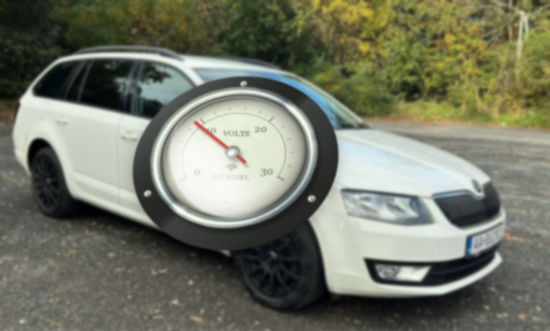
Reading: 9 V
